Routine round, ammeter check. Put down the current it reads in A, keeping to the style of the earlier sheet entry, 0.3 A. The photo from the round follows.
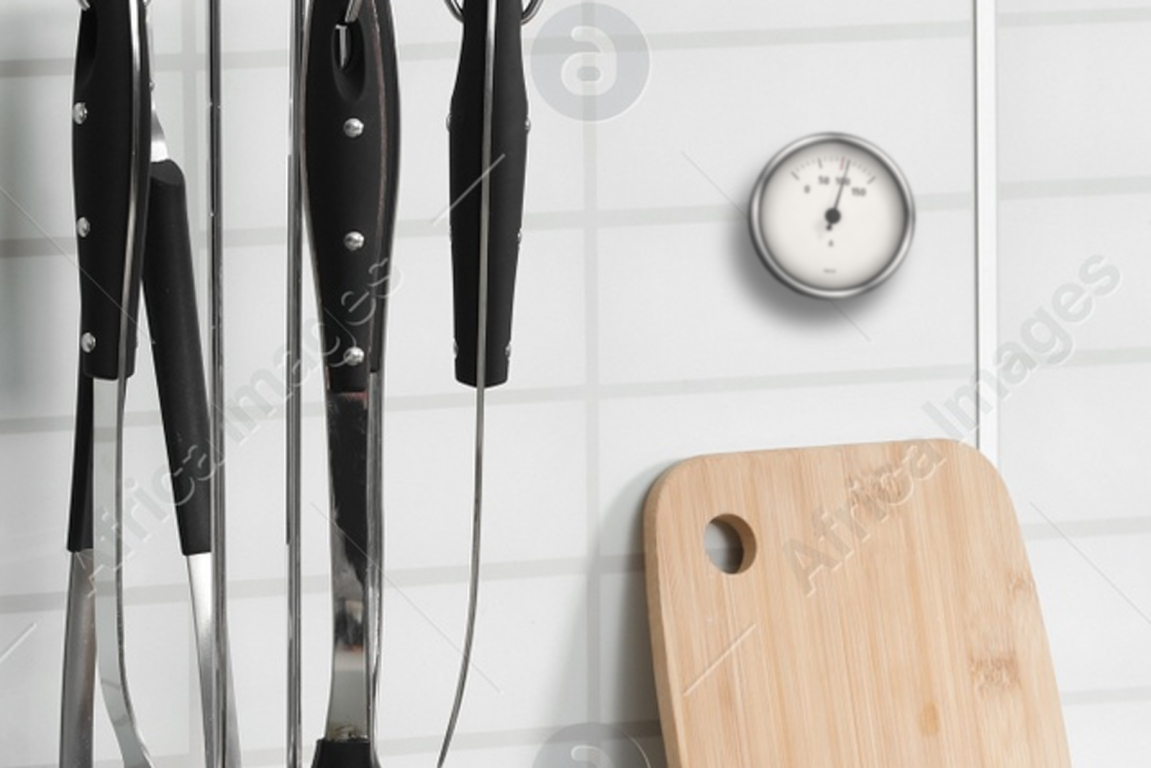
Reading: 100 A
